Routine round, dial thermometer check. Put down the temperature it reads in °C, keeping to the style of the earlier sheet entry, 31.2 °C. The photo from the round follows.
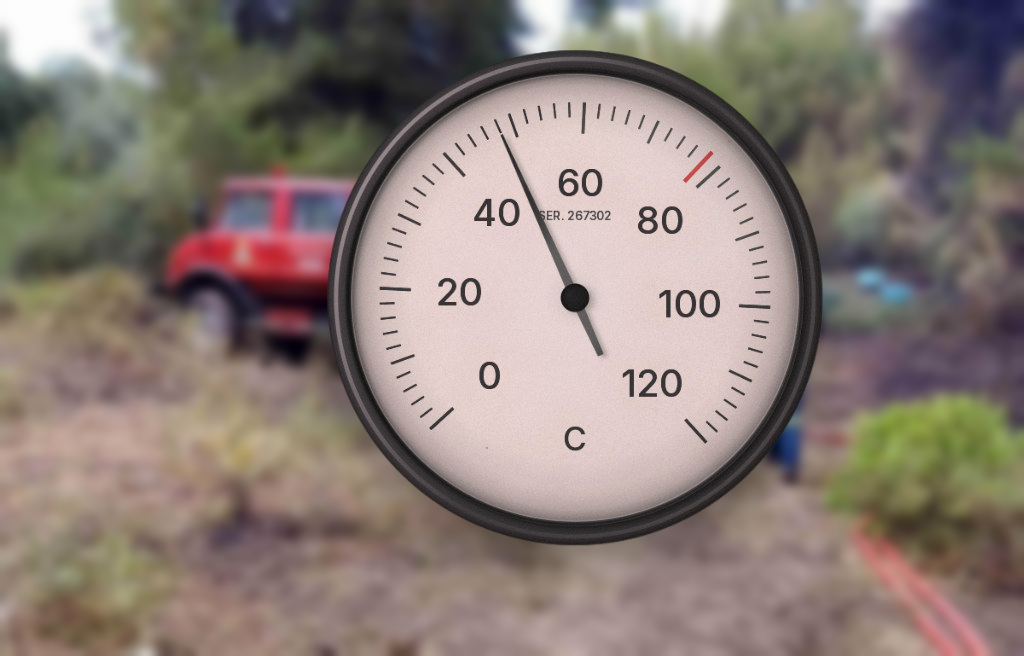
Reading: 48 °C
